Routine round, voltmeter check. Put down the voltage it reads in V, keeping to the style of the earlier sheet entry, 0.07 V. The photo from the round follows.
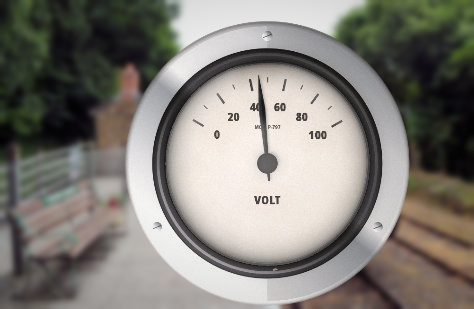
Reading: 45 V
